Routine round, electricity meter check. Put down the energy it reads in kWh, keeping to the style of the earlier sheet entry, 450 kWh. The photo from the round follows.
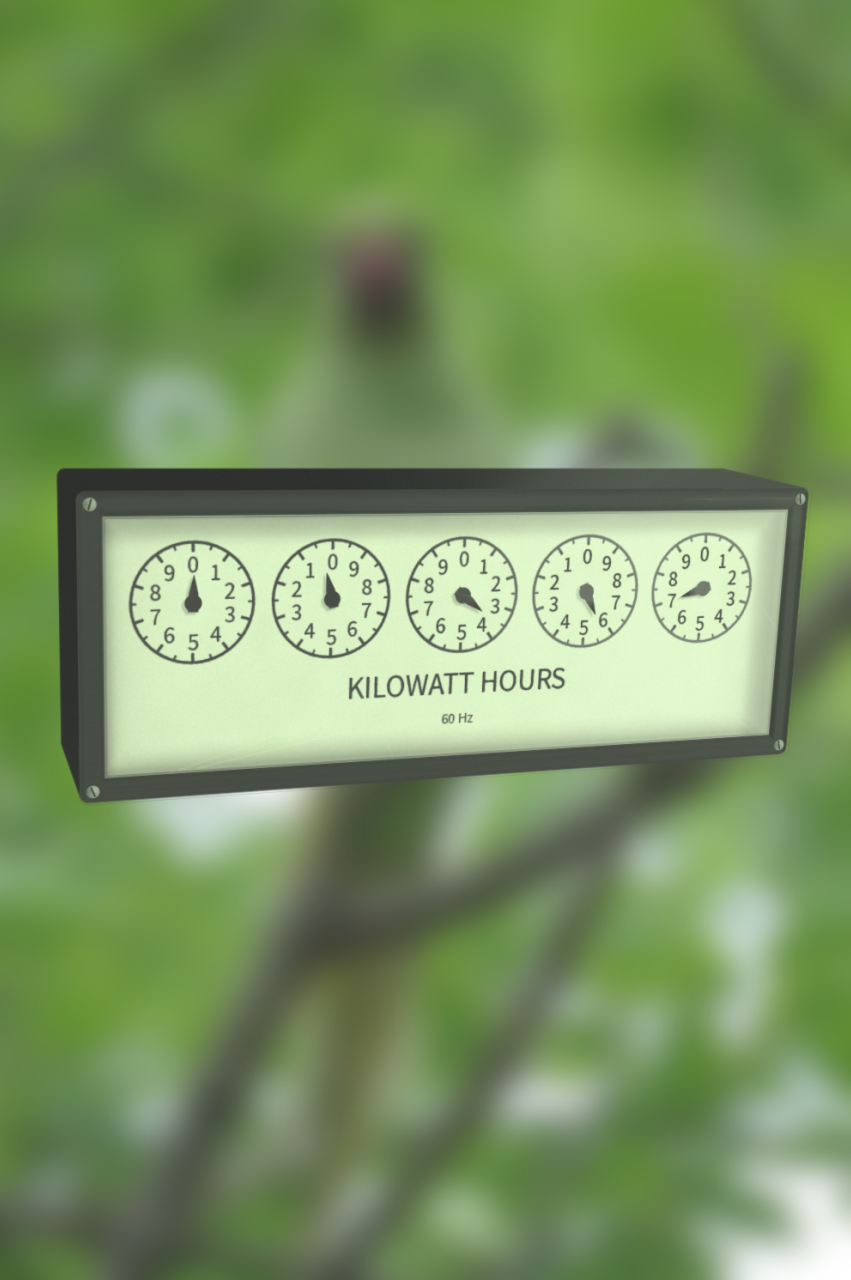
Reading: 357 kWh
